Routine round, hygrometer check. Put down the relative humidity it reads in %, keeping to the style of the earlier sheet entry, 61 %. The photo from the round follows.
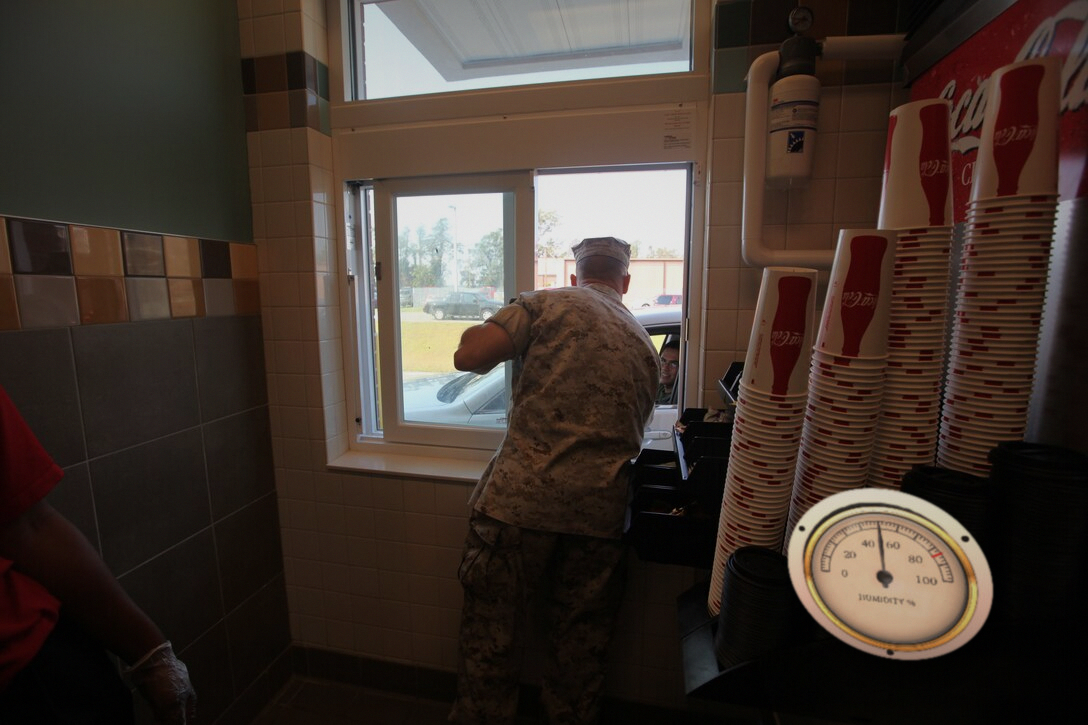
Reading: 50 %
